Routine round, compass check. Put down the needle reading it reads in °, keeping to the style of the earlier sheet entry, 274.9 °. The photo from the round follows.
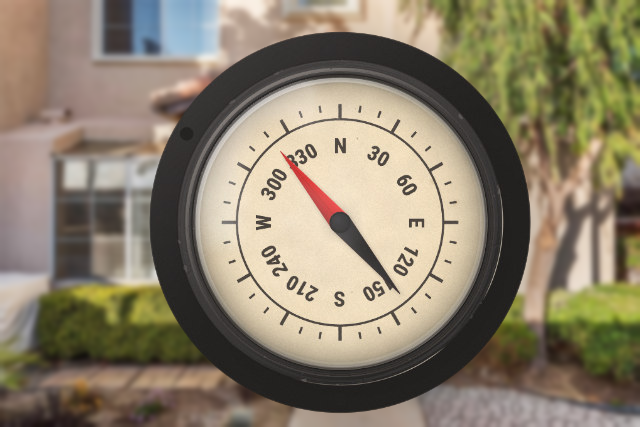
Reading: 320 °
